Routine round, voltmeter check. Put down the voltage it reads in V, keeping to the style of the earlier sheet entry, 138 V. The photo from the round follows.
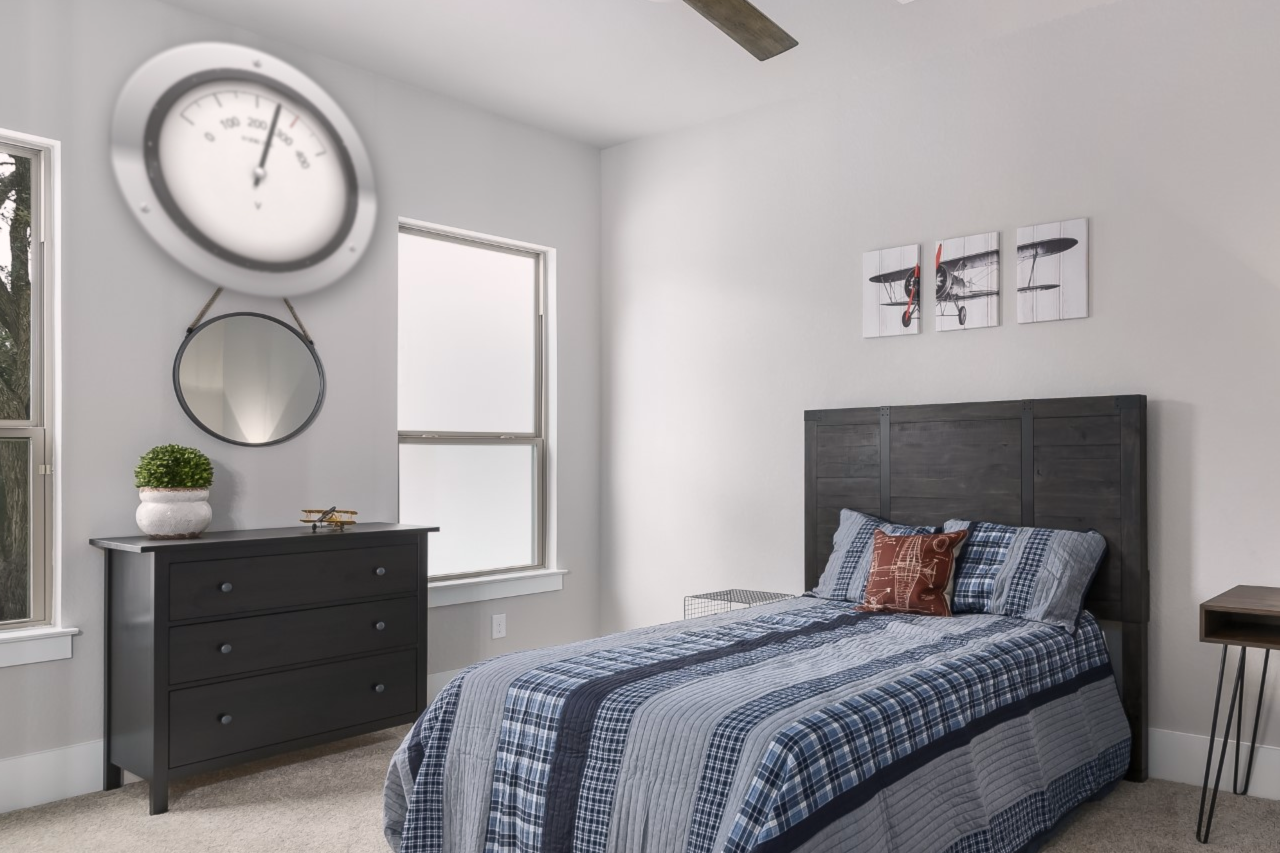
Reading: 250 V
